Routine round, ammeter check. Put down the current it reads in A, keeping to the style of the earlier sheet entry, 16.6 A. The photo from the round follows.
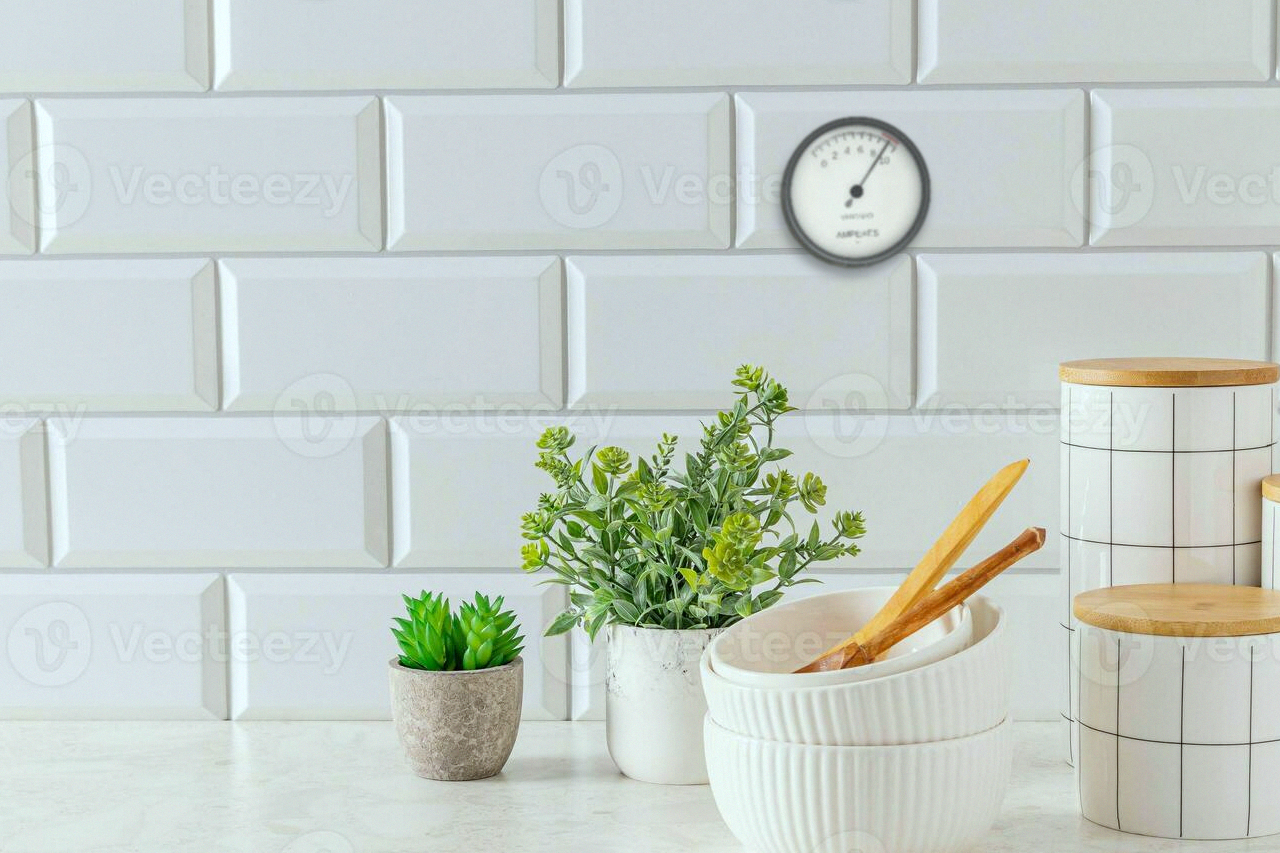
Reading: 9 A
